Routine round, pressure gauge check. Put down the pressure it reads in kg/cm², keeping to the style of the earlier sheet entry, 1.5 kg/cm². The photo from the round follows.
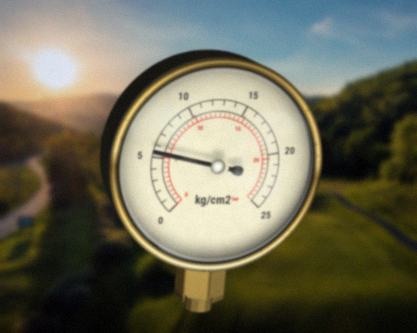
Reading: 5.5 kg/cm²
